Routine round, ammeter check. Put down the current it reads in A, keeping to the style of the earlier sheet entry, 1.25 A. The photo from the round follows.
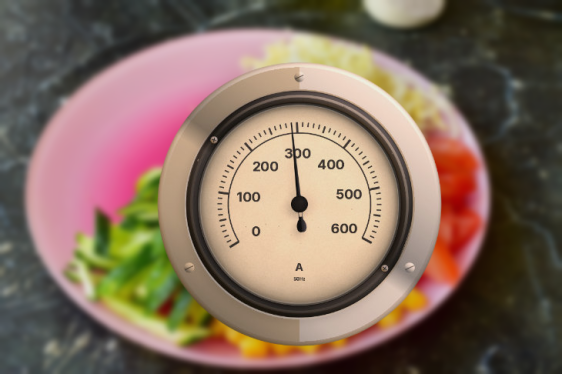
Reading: 290 A
